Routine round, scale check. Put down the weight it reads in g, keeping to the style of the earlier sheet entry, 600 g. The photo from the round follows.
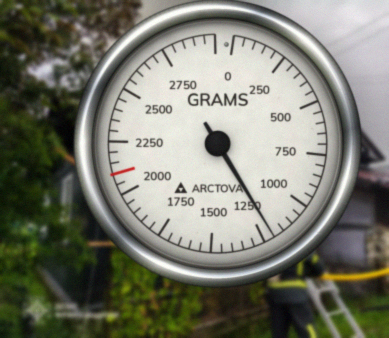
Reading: 1200 g
